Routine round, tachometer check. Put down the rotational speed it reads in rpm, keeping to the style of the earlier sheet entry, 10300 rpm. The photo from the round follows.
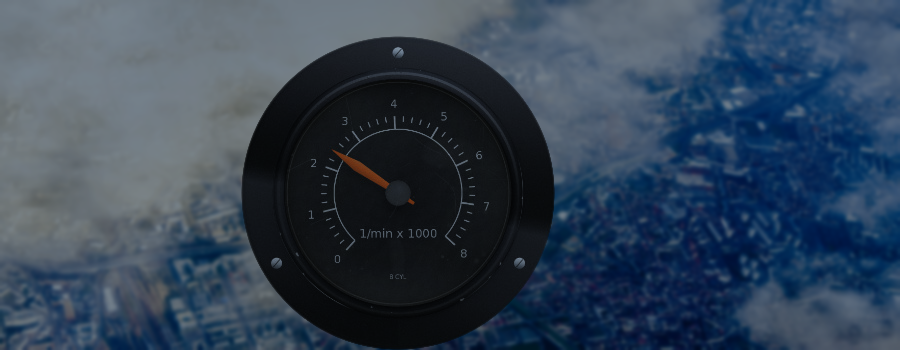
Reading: 2400 rpm
